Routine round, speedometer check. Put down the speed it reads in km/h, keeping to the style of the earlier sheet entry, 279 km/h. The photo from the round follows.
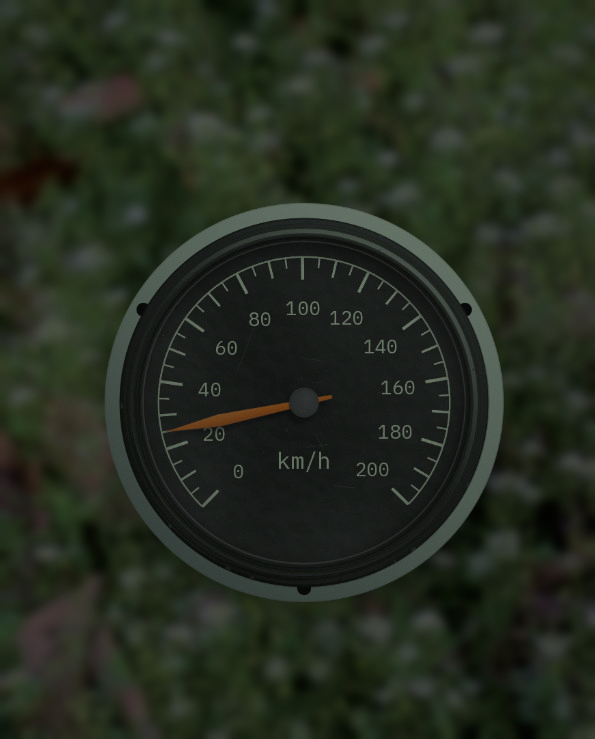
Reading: 25 km/h
